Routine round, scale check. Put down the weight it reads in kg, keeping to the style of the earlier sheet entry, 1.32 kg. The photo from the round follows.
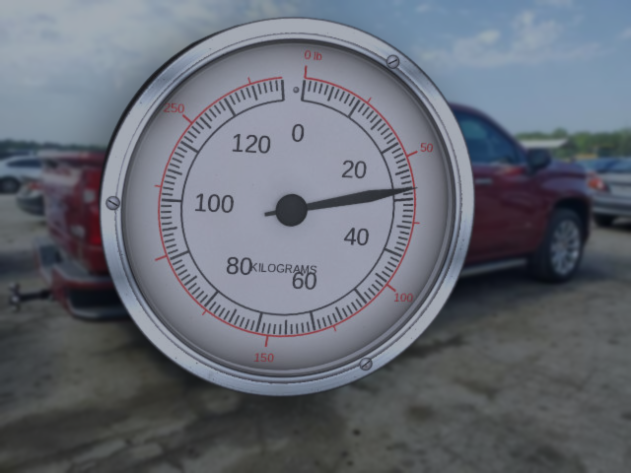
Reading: 28 kg
